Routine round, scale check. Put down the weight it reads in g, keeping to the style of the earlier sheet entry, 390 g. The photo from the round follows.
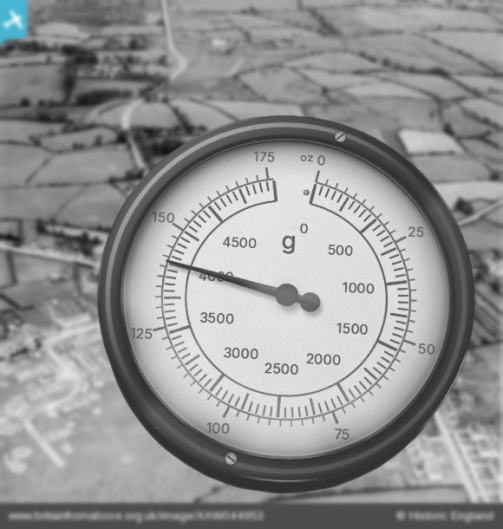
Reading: 4000 g
